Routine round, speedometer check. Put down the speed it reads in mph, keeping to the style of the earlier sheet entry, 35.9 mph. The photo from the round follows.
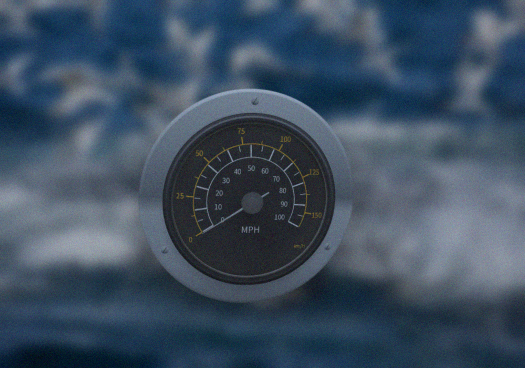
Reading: 0 mph
